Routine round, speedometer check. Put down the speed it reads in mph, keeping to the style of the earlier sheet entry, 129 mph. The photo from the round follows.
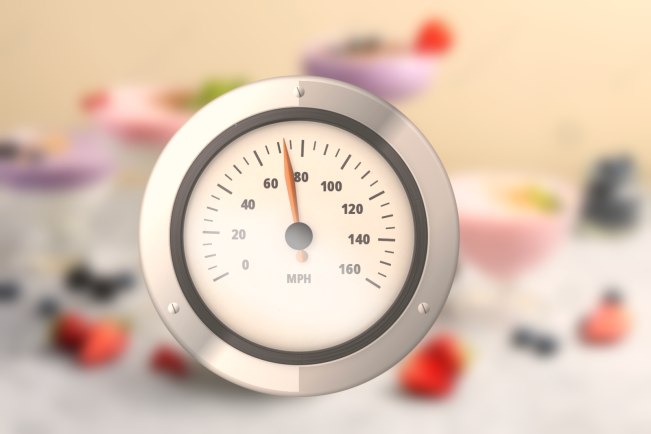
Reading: 72.5 mph
